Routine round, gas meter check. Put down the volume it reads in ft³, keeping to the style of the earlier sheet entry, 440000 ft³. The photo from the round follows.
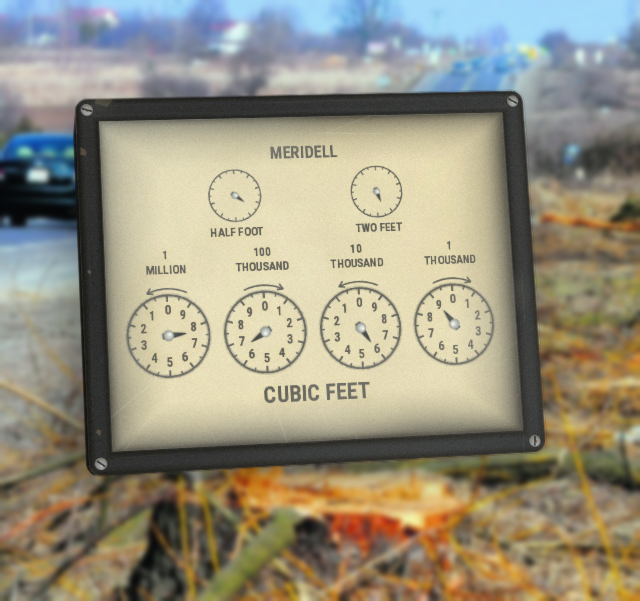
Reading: 765900 ft³
